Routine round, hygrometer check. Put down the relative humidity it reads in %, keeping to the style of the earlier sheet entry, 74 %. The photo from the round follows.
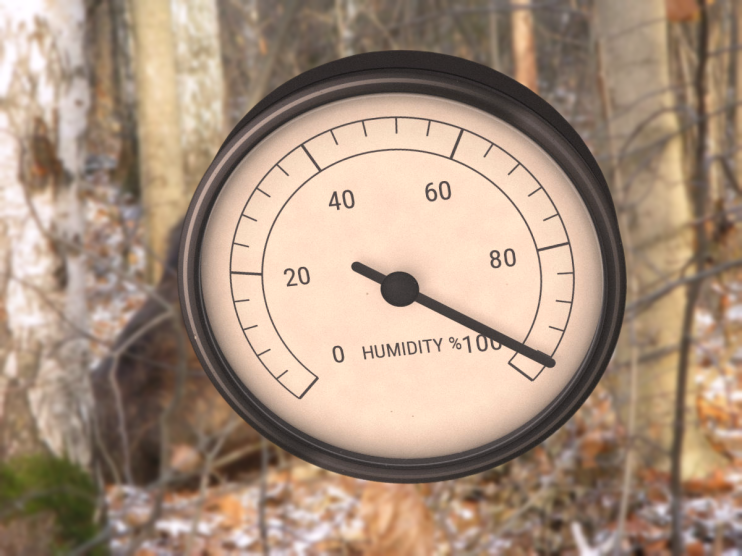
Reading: 96 %
